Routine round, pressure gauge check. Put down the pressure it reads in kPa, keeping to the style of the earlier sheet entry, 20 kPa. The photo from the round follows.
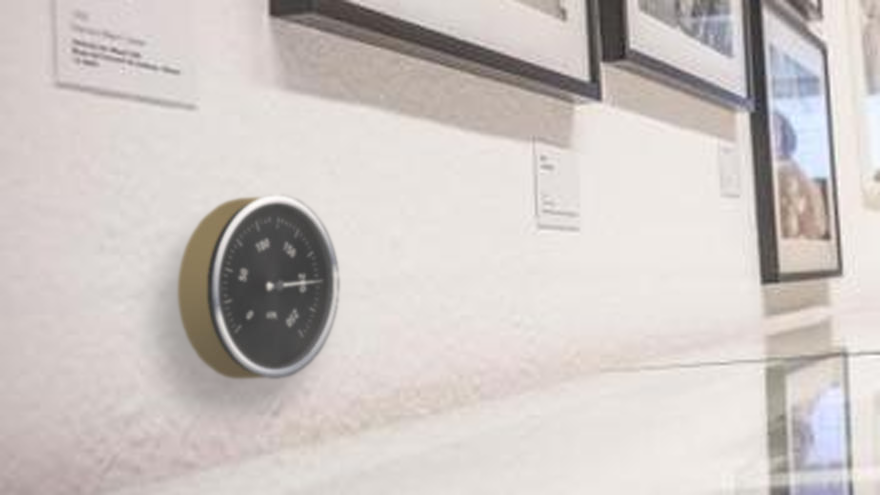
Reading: 200 kPa
